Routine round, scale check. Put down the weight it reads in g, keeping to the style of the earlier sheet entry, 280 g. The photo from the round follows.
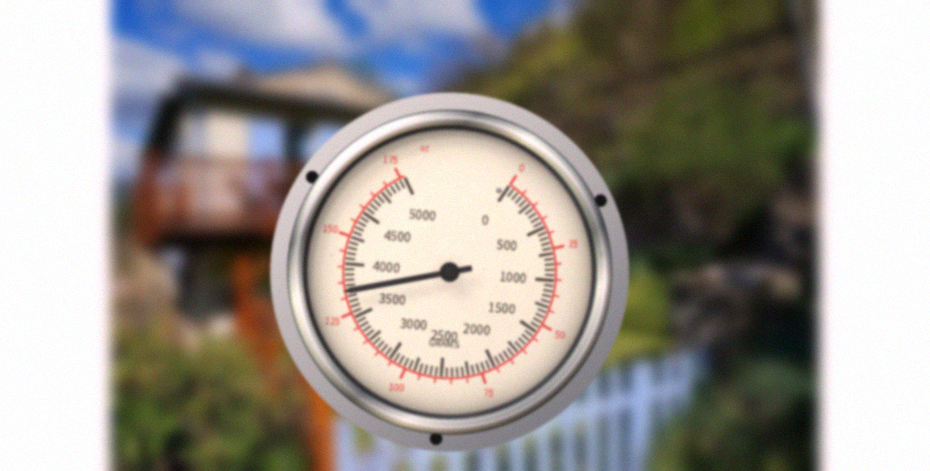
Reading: 3750 g
